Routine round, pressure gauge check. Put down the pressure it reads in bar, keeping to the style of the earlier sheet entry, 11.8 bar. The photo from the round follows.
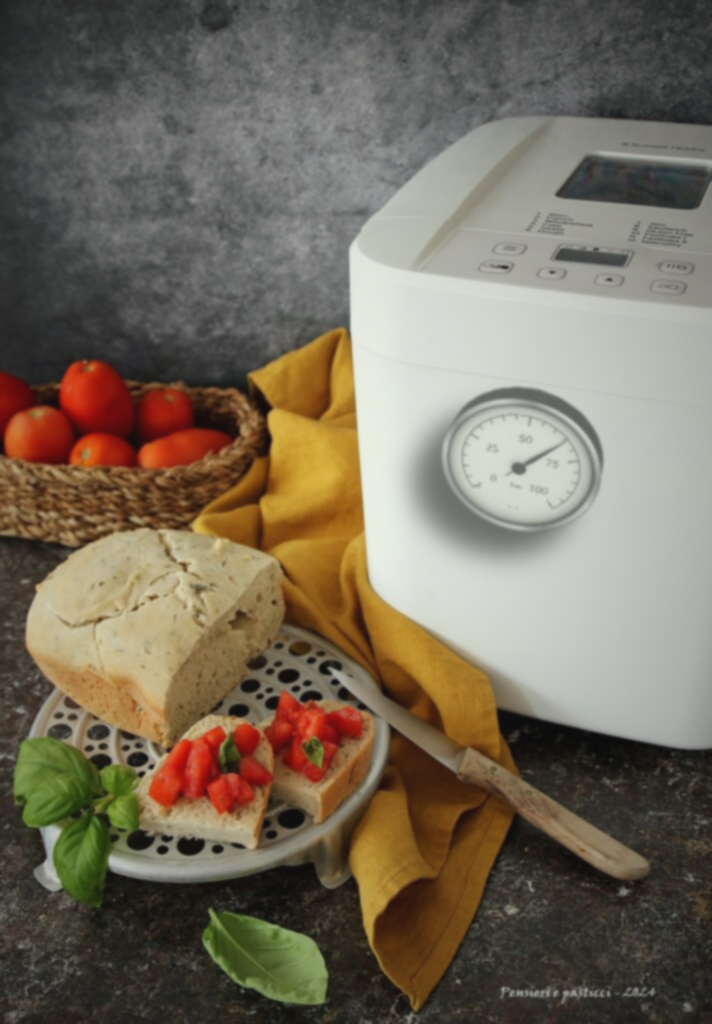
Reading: 65 bar
